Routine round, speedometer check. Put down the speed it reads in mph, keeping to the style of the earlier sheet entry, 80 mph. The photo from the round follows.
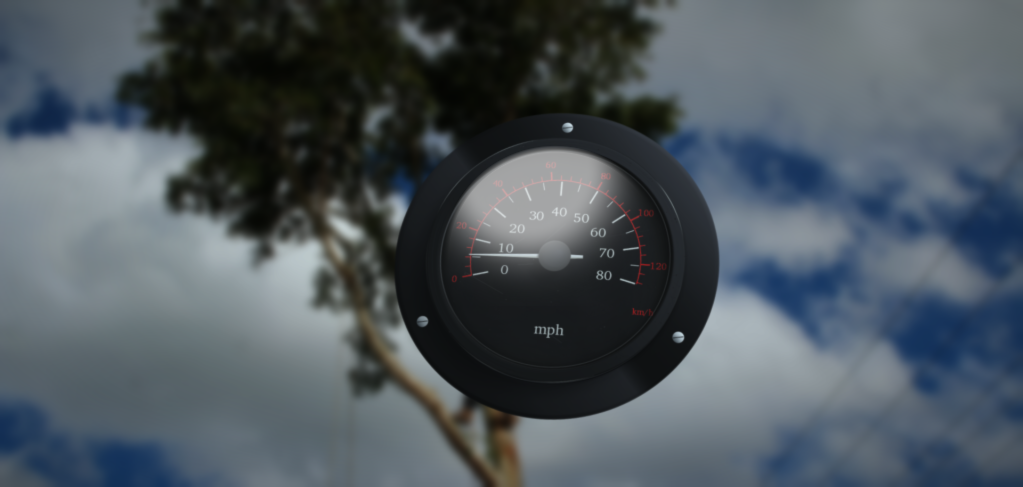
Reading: 5 mph
